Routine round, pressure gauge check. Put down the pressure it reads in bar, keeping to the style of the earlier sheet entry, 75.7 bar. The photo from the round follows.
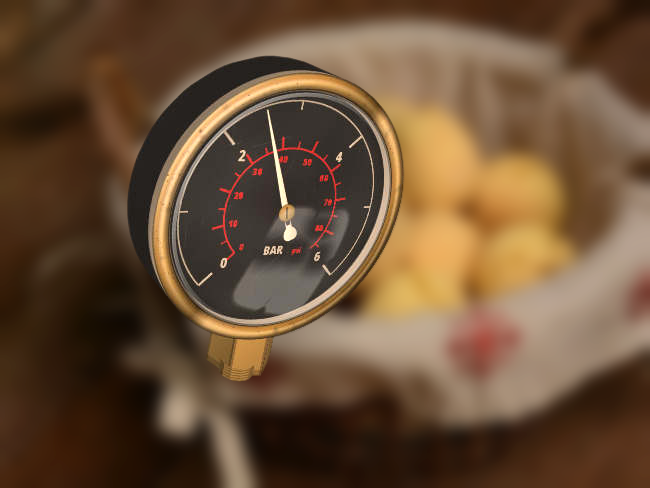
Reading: 2.5 bar
